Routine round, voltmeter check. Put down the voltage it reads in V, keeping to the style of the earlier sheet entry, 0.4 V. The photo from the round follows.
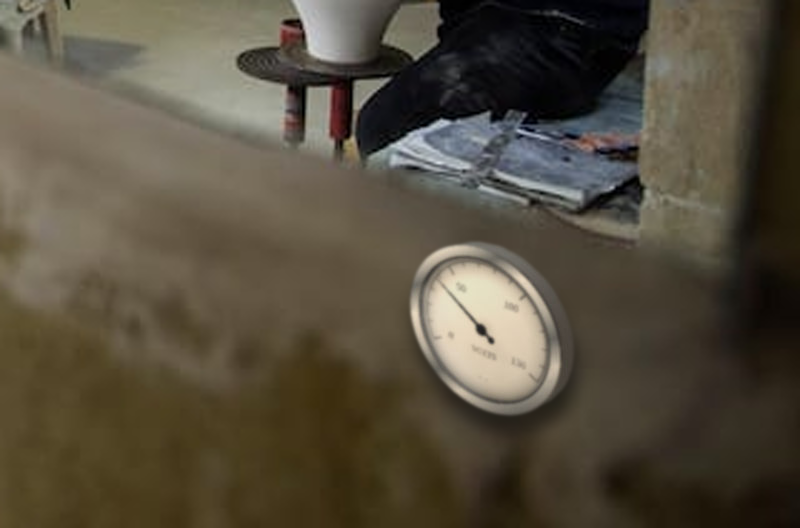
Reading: 40 V
